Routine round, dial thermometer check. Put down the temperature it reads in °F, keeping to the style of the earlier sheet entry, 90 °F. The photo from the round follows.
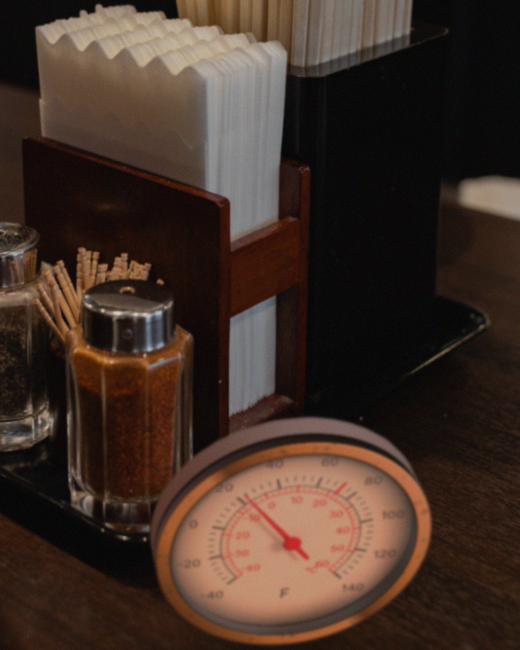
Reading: 24 °F
